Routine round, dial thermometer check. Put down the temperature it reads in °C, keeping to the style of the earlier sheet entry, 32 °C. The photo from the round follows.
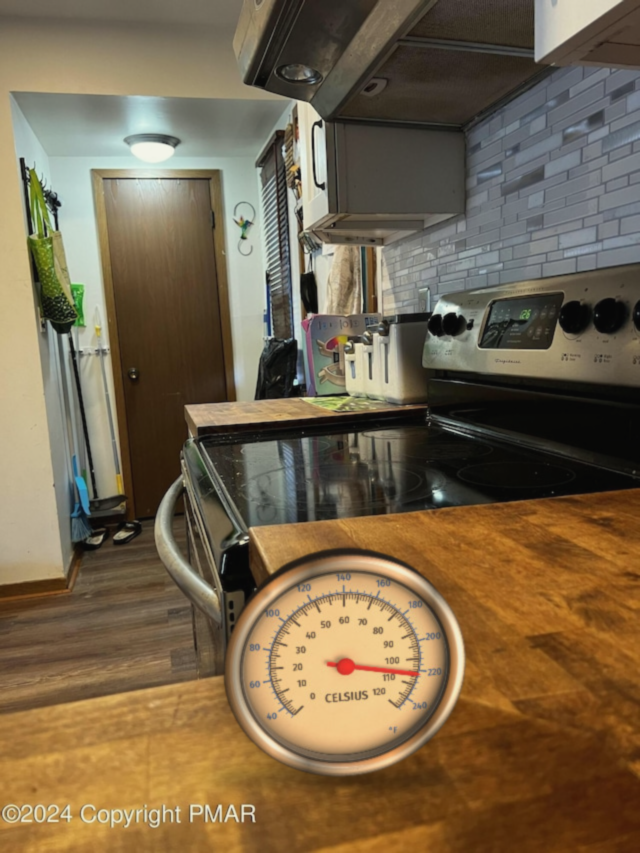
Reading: 105 °C
